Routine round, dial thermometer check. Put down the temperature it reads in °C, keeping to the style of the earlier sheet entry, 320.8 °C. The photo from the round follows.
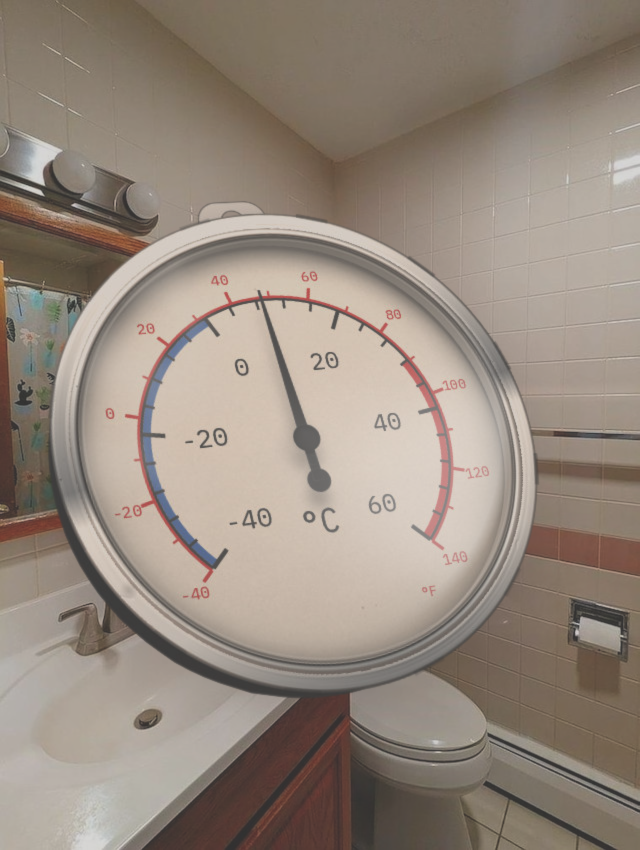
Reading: 8 °C
